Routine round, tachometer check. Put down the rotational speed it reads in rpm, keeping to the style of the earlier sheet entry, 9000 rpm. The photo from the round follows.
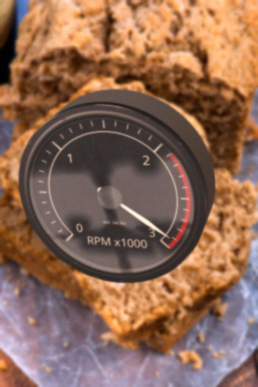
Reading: 2900 rpm
